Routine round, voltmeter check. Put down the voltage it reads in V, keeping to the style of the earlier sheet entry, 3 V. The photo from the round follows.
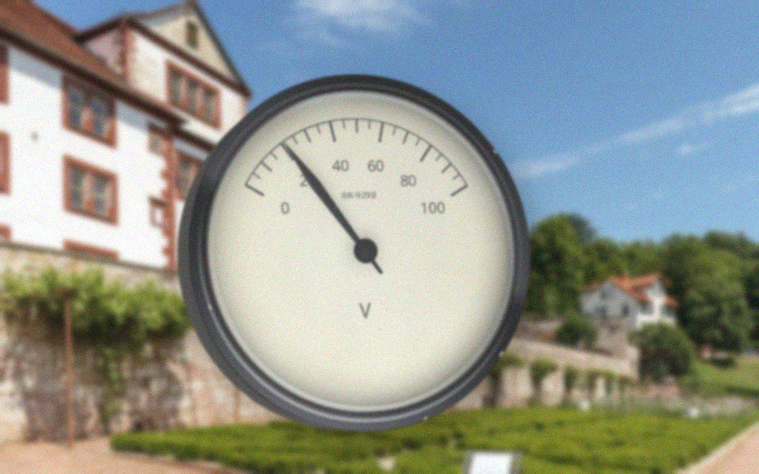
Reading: 20 V
